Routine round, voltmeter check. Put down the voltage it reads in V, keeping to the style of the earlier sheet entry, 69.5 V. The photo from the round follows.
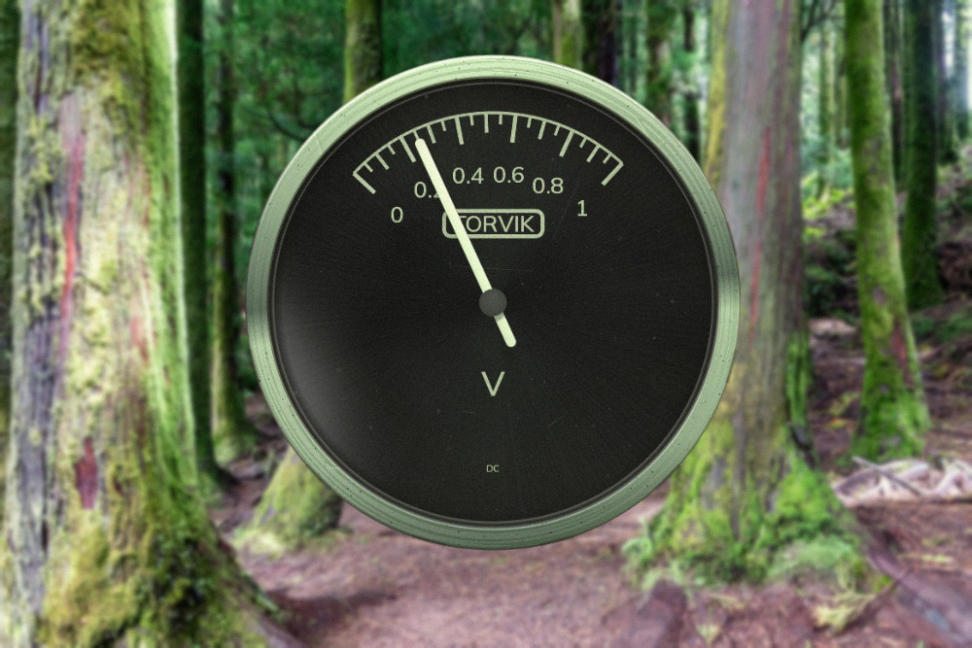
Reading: 0.25 V
